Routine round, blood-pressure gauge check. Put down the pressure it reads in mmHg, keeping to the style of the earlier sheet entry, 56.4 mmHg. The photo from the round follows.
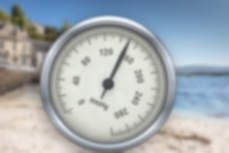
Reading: 150 mmHg
